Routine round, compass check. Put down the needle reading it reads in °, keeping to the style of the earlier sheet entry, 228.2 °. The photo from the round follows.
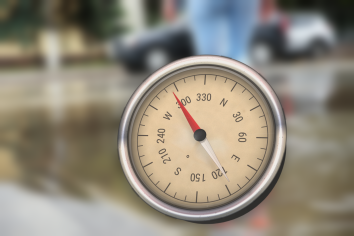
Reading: 295 °
